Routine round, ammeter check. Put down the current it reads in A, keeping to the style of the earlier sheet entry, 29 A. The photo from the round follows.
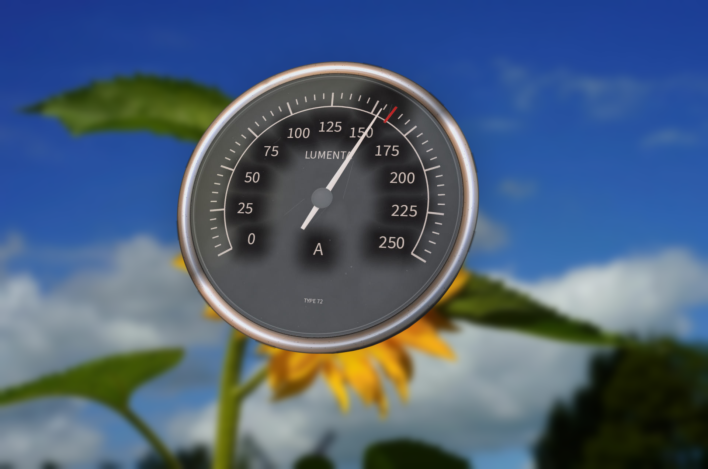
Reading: 155 A
